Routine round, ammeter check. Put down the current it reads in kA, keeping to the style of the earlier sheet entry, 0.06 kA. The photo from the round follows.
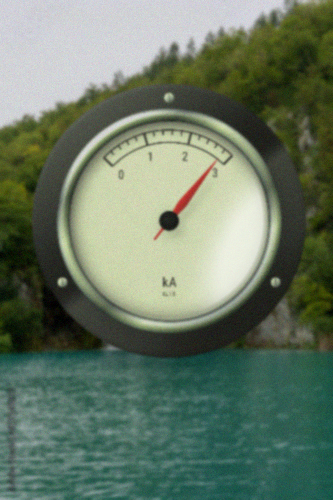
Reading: 2.8 kA
